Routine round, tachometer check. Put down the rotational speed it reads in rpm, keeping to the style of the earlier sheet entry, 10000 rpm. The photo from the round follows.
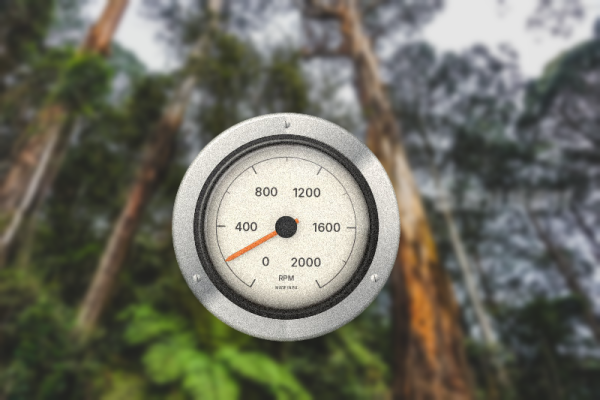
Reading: 200 rpm
